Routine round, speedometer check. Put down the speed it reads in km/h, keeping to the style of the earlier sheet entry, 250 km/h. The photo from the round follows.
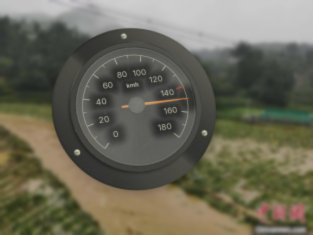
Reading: 150 km/h
